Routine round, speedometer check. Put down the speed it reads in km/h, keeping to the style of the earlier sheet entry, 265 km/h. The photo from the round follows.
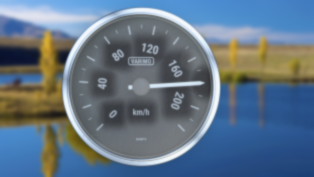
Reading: 180 km/h
